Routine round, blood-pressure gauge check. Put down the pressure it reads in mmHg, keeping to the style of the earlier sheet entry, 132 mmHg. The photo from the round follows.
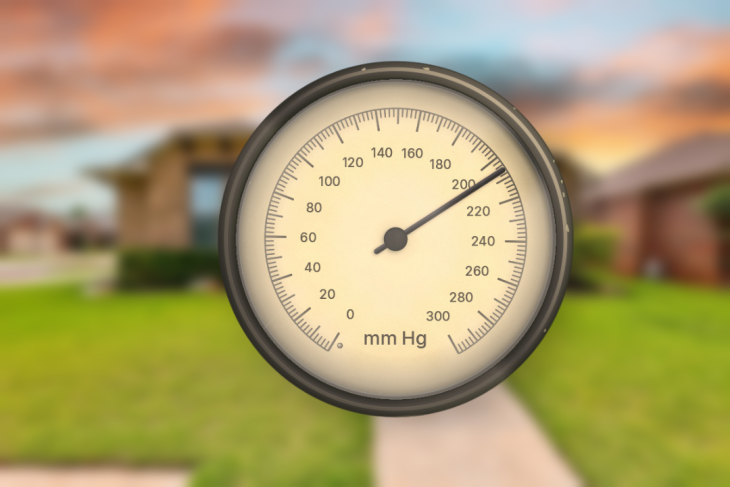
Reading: 206 mmHg
